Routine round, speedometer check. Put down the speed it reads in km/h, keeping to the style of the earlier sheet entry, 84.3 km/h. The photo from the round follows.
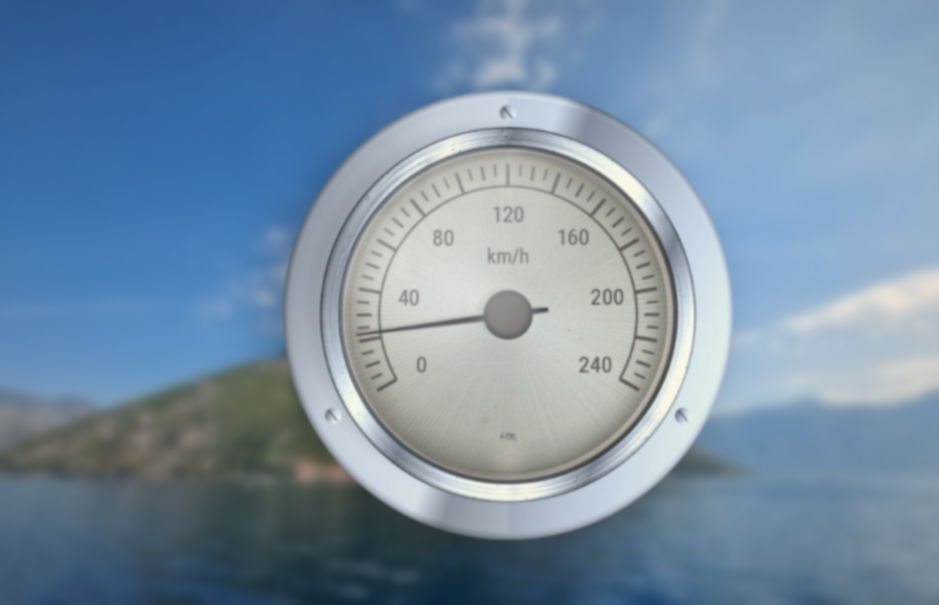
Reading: 22.5 km/h
